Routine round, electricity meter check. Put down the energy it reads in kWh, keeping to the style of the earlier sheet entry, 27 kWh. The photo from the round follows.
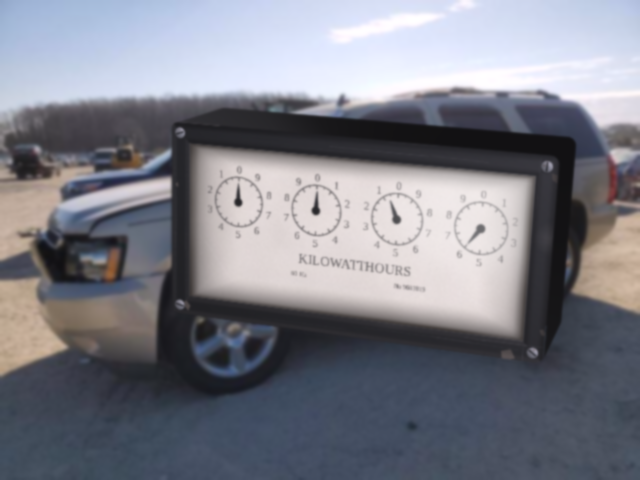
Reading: 6 kWh
